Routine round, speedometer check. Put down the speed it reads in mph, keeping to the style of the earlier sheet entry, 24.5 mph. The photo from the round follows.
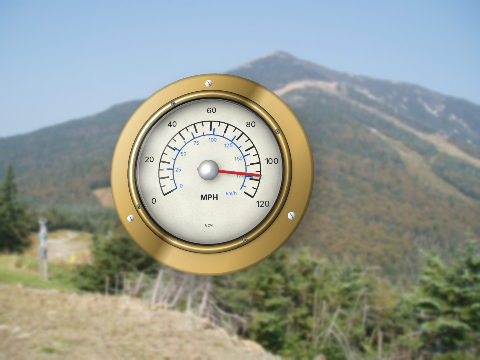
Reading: 107.5 mph
